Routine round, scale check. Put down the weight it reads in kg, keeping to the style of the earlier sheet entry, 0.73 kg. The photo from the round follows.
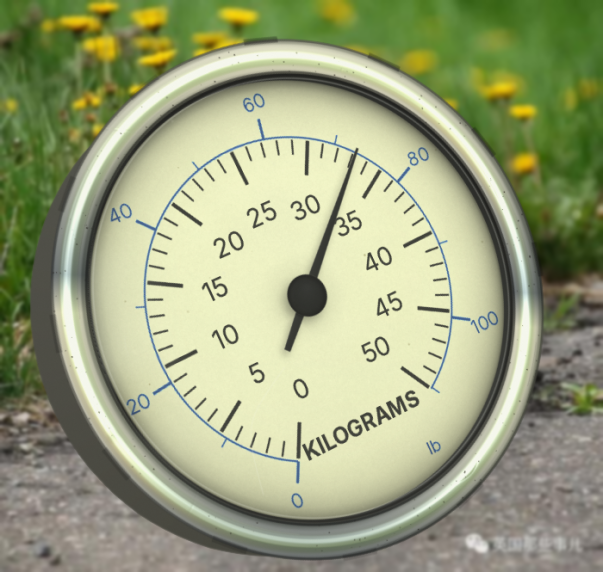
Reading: 33 kg
